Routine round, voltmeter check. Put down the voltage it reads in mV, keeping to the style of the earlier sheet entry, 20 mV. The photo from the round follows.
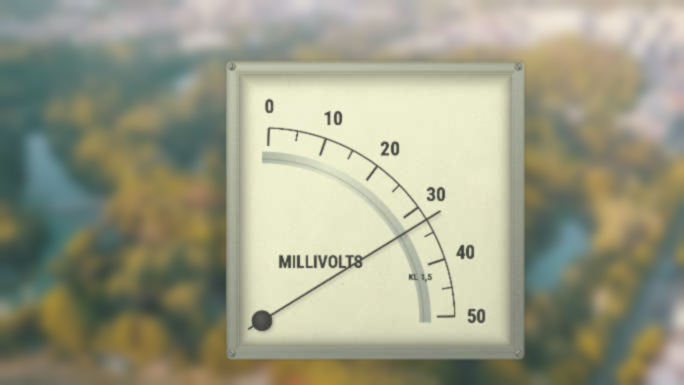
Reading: 32.5 mV
